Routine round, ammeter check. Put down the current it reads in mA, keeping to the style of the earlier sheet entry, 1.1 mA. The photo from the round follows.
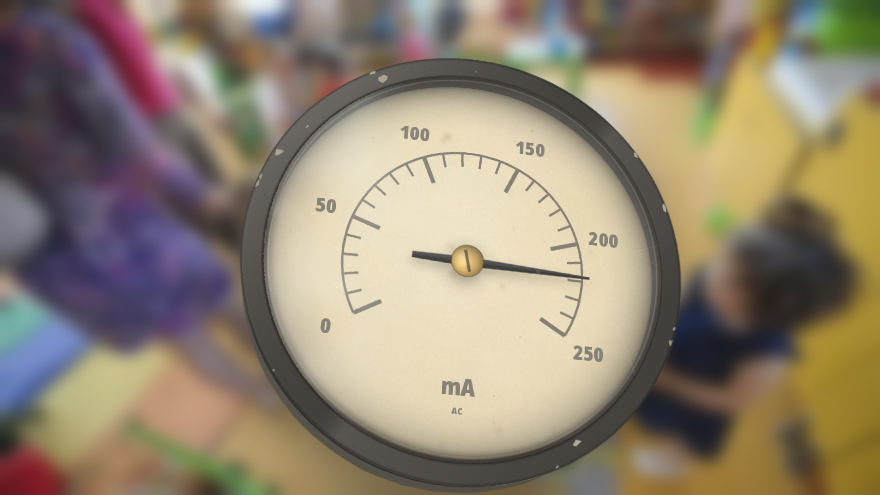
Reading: 220 mA
